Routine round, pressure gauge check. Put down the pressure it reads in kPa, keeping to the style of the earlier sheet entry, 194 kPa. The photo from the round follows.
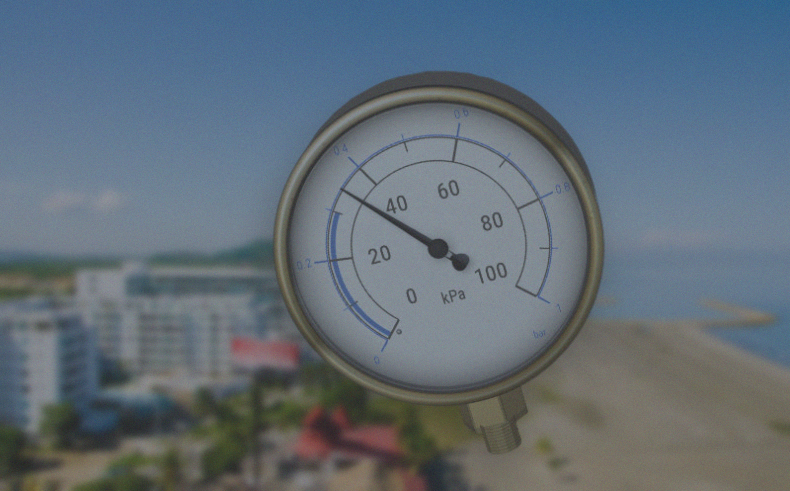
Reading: 35 kPa
